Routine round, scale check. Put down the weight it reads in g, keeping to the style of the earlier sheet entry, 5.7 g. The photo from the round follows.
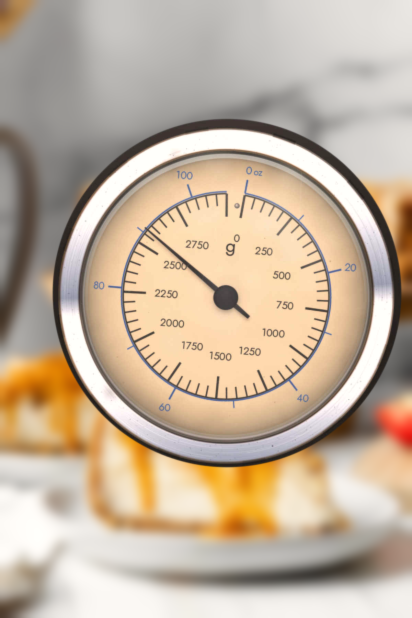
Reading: 2575 g
